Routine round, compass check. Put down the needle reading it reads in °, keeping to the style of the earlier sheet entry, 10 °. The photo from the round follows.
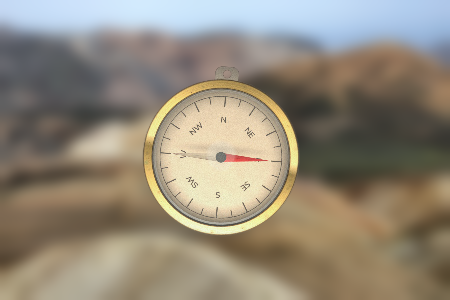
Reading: 90 °
